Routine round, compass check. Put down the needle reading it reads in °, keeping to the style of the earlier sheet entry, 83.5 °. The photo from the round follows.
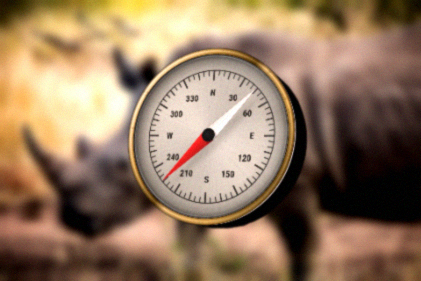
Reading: 225 °
